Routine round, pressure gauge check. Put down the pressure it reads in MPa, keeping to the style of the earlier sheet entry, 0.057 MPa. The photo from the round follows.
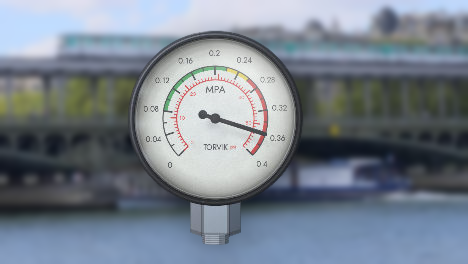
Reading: 0.36 MPa
